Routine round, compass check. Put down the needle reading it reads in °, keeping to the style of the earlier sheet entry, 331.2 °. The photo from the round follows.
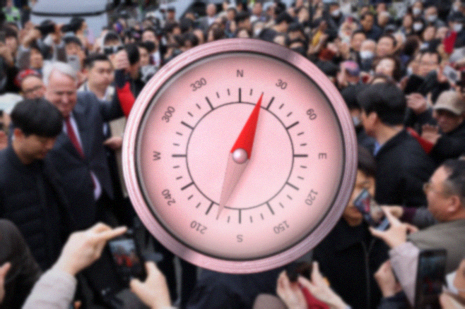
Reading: 20 °
